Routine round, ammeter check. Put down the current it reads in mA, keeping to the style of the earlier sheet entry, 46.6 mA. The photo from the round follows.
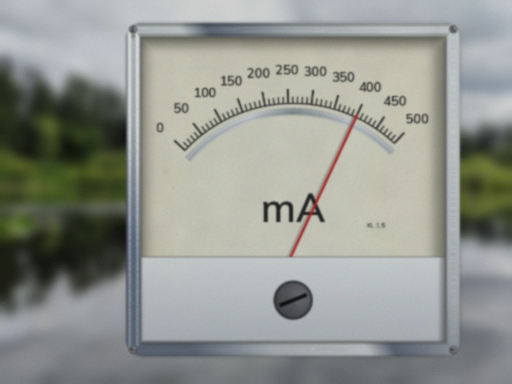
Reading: 400 mA
